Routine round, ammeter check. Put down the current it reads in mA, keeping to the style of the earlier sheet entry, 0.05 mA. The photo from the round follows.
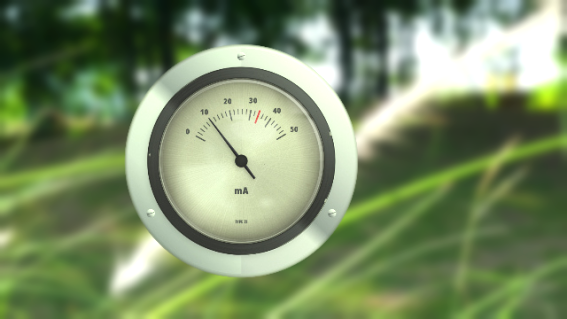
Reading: 10 mA
